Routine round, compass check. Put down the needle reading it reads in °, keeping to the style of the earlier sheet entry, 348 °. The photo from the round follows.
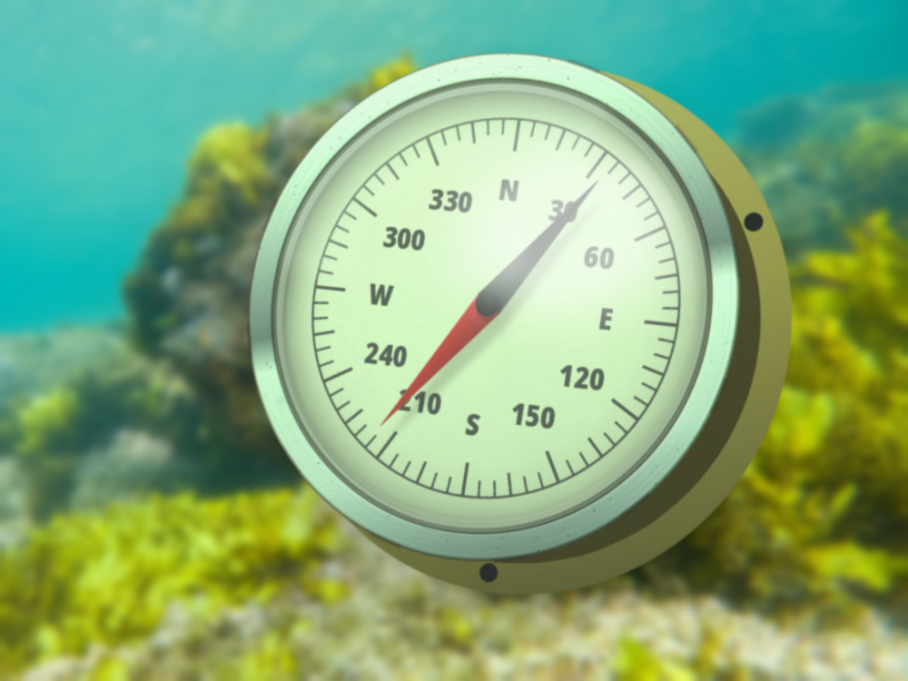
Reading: 215 °
